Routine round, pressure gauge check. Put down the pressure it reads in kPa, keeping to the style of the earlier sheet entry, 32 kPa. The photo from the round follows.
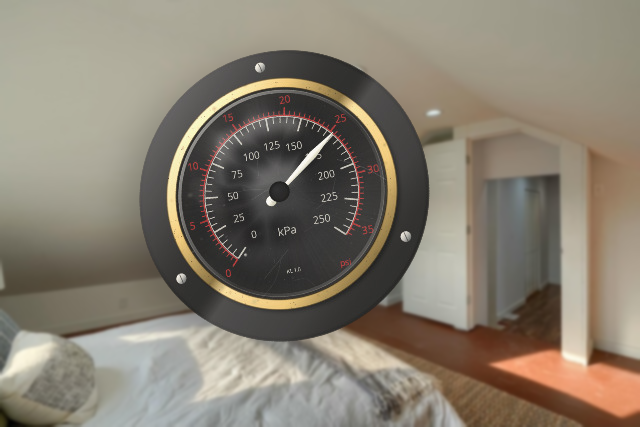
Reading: 175 kPa
